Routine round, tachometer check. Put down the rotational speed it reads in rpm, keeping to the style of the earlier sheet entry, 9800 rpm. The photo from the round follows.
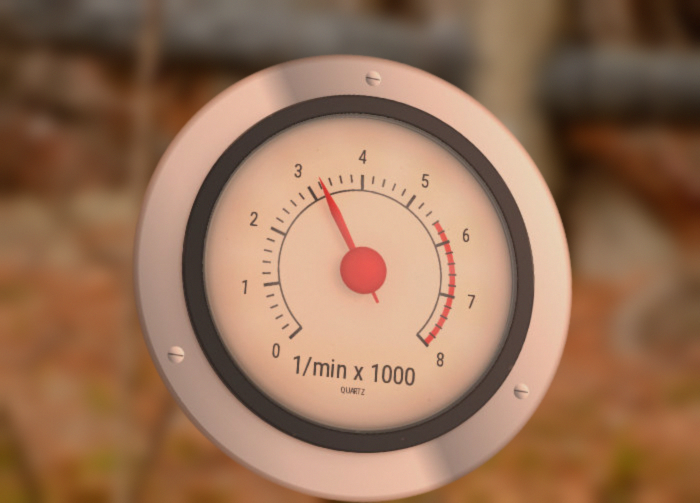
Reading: 3200 rpm
